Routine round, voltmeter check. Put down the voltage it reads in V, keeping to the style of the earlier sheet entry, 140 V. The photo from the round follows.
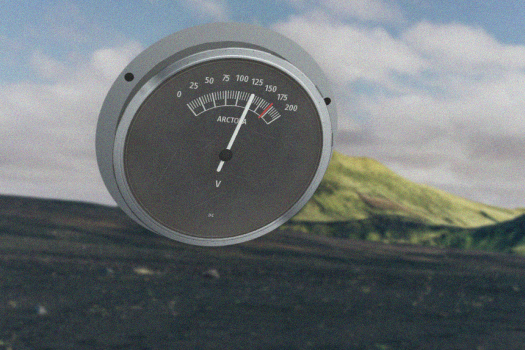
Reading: 125 V
